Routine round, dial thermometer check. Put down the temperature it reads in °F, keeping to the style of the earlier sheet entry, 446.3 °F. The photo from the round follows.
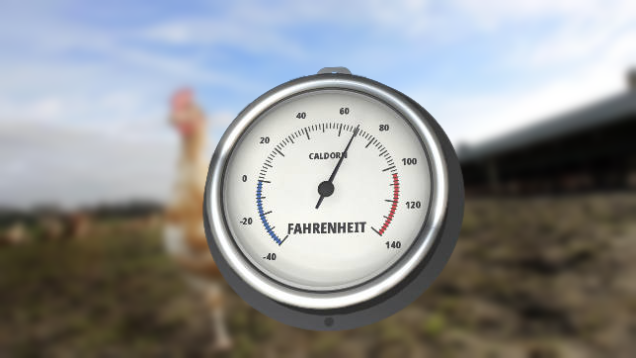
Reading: 70 °F
